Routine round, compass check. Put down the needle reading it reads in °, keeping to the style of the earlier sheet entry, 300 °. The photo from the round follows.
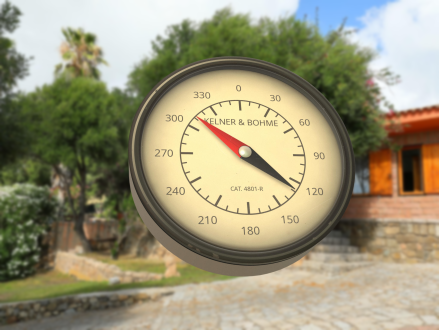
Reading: 310 °
